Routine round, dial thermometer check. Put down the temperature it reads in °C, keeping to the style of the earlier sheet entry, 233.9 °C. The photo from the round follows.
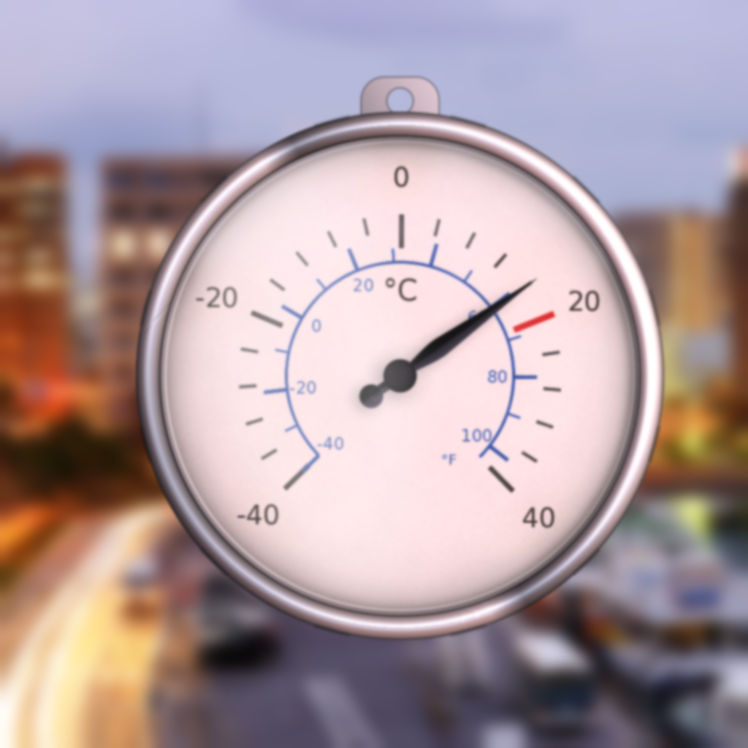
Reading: 16 °C
